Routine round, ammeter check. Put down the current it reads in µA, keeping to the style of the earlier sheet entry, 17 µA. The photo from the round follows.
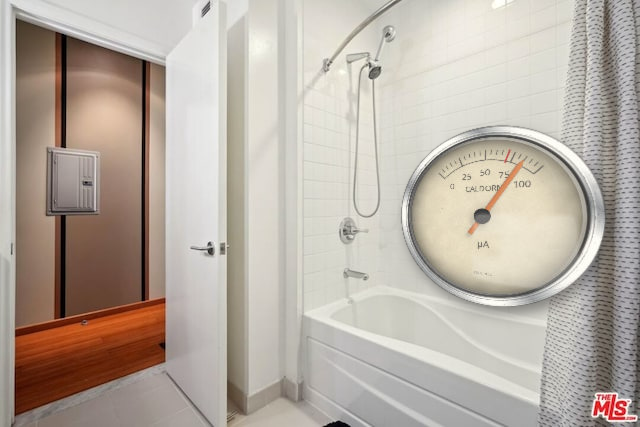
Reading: 85 µA
